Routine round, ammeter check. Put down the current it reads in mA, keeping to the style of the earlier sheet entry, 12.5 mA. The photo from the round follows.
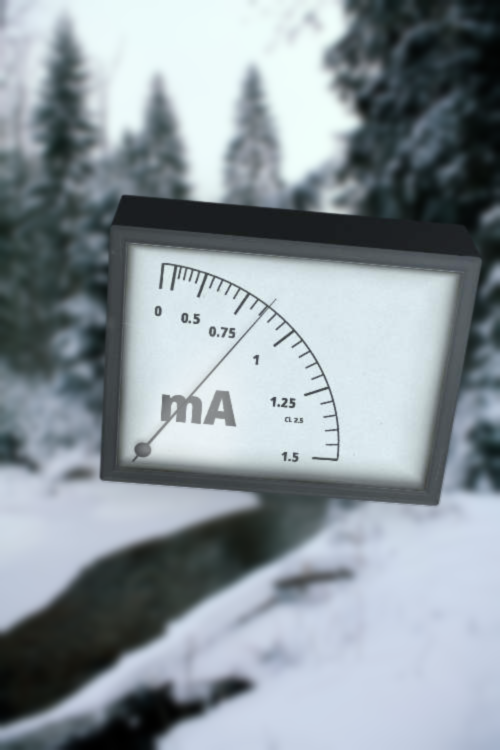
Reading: 0.85 mA
